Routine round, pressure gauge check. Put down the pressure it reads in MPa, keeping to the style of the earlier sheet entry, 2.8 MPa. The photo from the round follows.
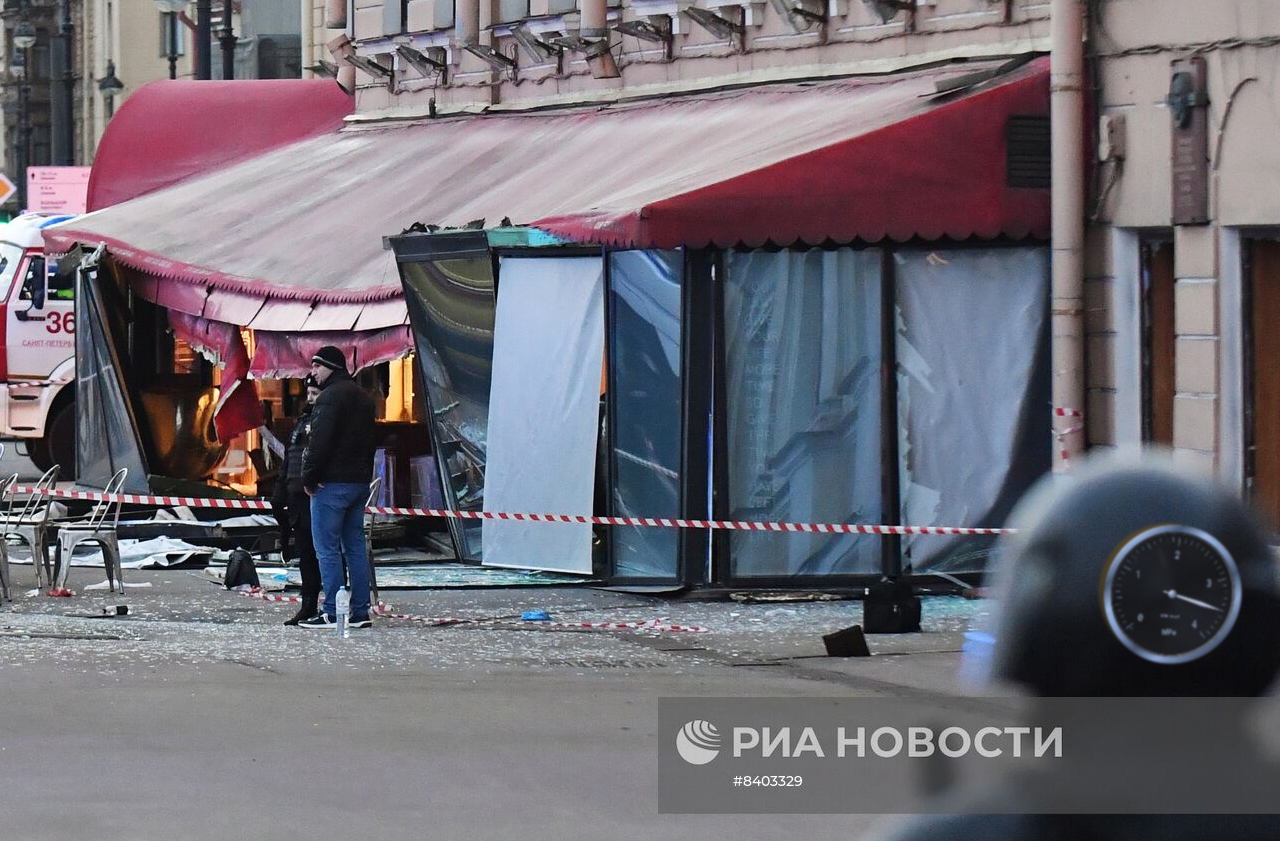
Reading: 3.5 MPa
